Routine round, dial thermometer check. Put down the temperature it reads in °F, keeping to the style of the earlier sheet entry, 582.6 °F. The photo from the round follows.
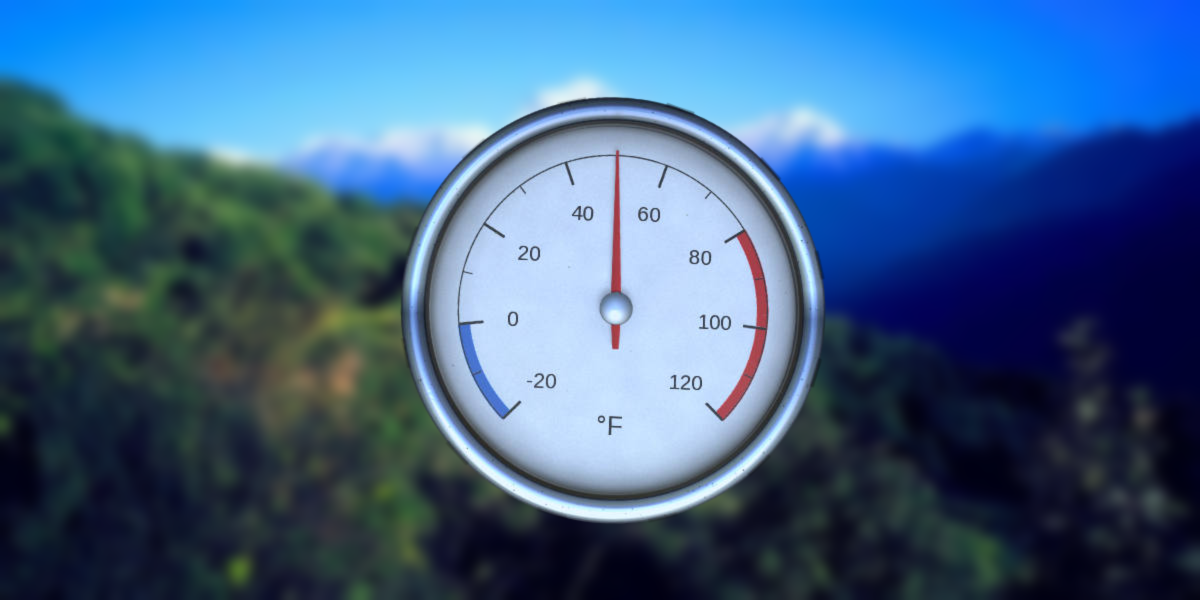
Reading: 50 °F
